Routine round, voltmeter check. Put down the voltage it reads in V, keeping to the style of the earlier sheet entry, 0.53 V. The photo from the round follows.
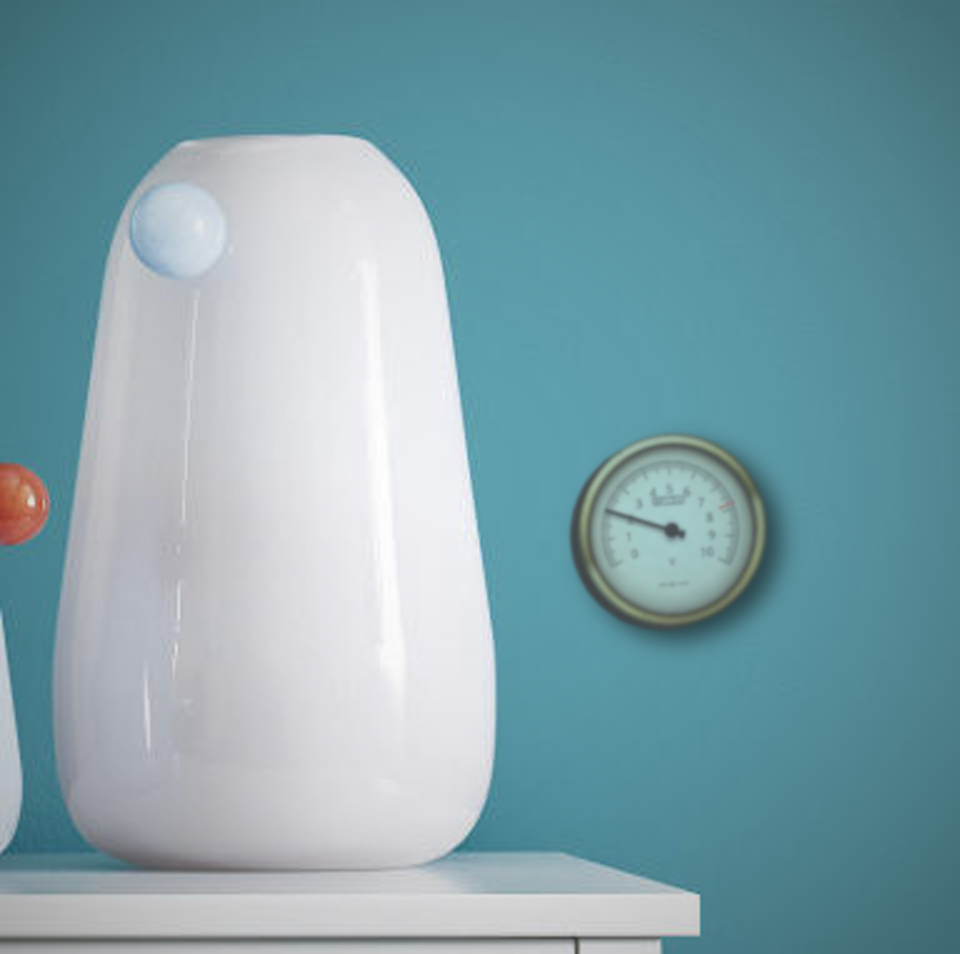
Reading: 2 V
